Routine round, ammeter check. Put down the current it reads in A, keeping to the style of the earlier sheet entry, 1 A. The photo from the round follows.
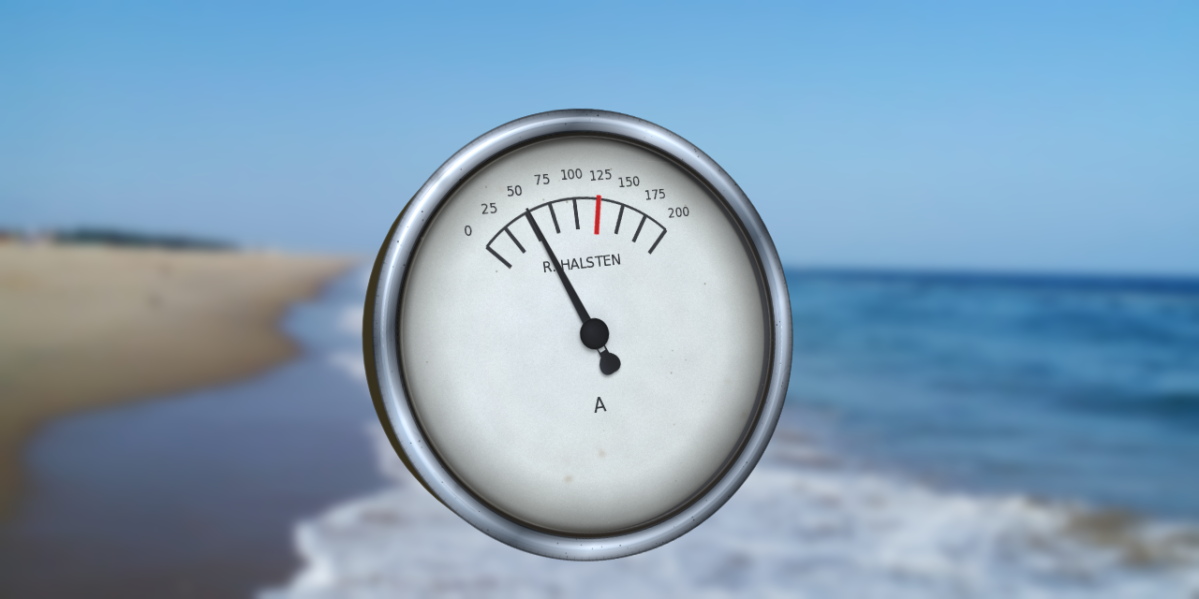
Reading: 50 A
